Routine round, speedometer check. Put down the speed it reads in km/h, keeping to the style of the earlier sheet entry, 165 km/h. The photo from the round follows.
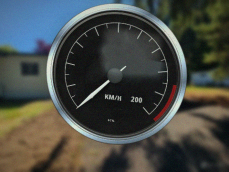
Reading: 0 km/h
